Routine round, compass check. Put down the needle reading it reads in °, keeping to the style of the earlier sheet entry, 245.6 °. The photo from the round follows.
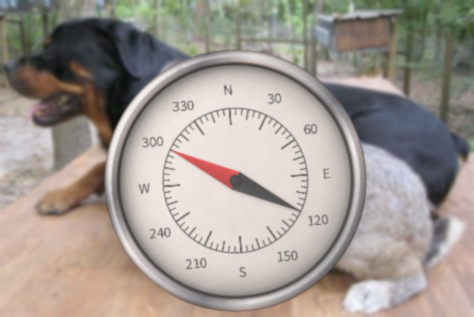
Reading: 300 °
